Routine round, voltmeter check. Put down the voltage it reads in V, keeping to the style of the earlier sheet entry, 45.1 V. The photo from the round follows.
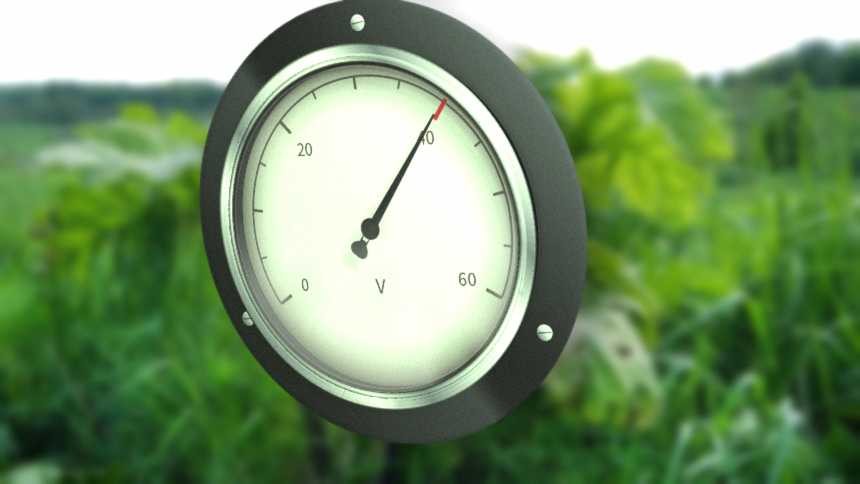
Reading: 40 V
